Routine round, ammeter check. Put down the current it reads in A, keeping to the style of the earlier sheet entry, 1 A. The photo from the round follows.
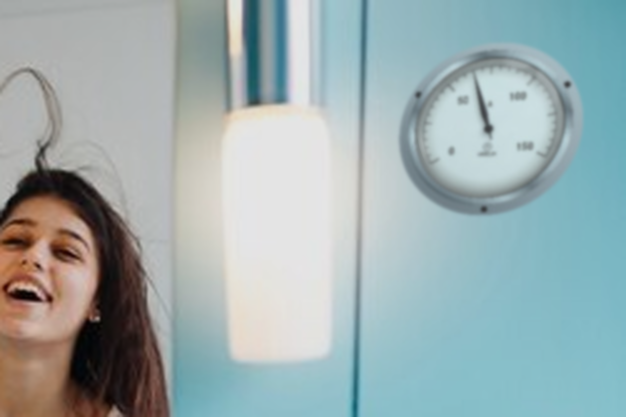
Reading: 65 A
